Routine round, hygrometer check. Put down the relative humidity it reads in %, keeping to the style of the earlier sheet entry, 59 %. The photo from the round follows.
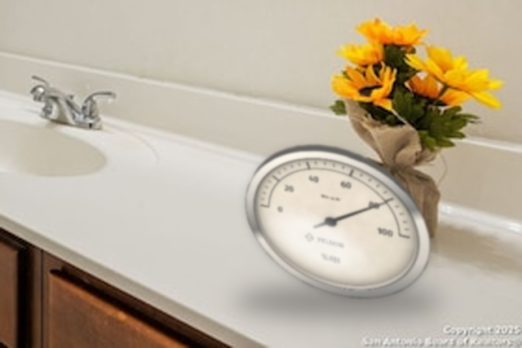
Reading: 80 %
